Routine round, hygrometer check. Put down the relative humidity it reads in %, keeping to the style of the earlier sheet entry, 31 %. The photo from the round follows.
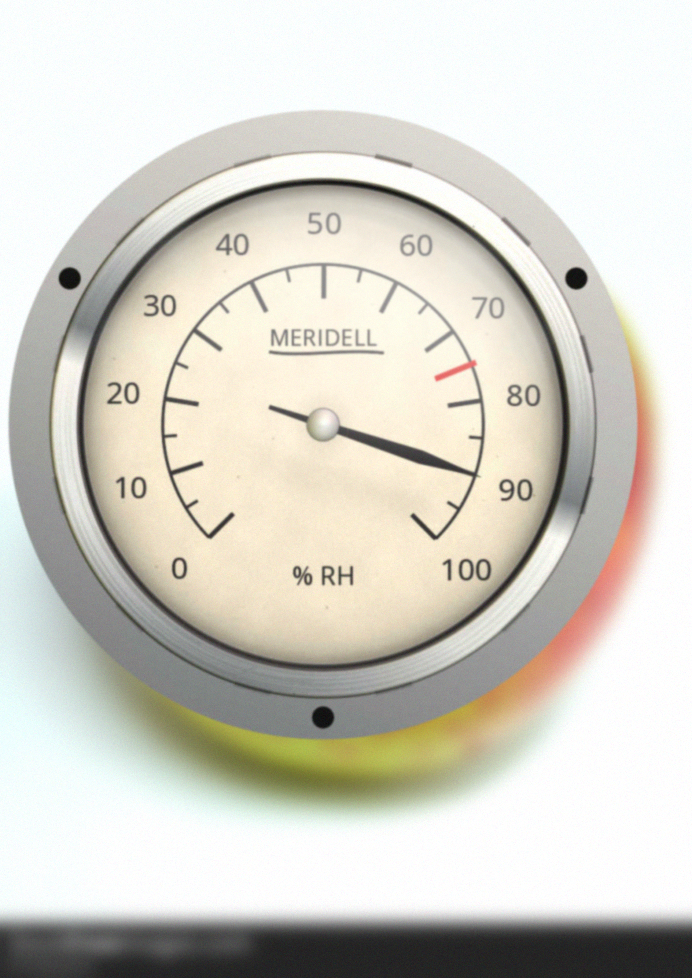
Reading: 90 %
